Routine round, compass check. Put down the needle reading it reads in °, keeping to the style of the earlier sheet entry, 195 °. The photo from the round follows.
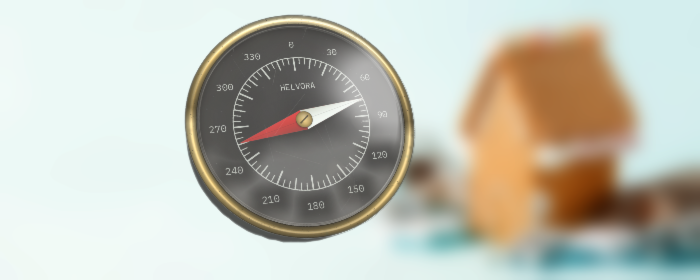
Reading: 255 °
